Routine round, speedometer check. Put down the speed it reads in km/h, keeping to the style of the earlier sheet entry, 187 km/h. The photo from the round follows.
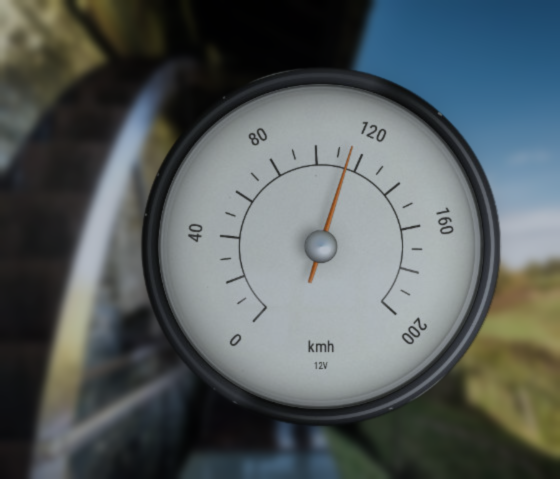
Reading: 115 km/h
